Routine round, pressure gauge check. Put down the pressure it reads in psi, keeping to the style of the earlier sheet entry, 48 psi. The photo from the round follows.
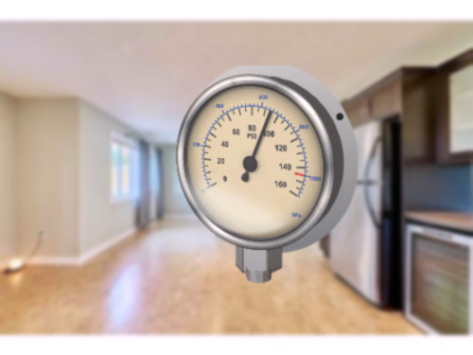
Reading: 95 psi
